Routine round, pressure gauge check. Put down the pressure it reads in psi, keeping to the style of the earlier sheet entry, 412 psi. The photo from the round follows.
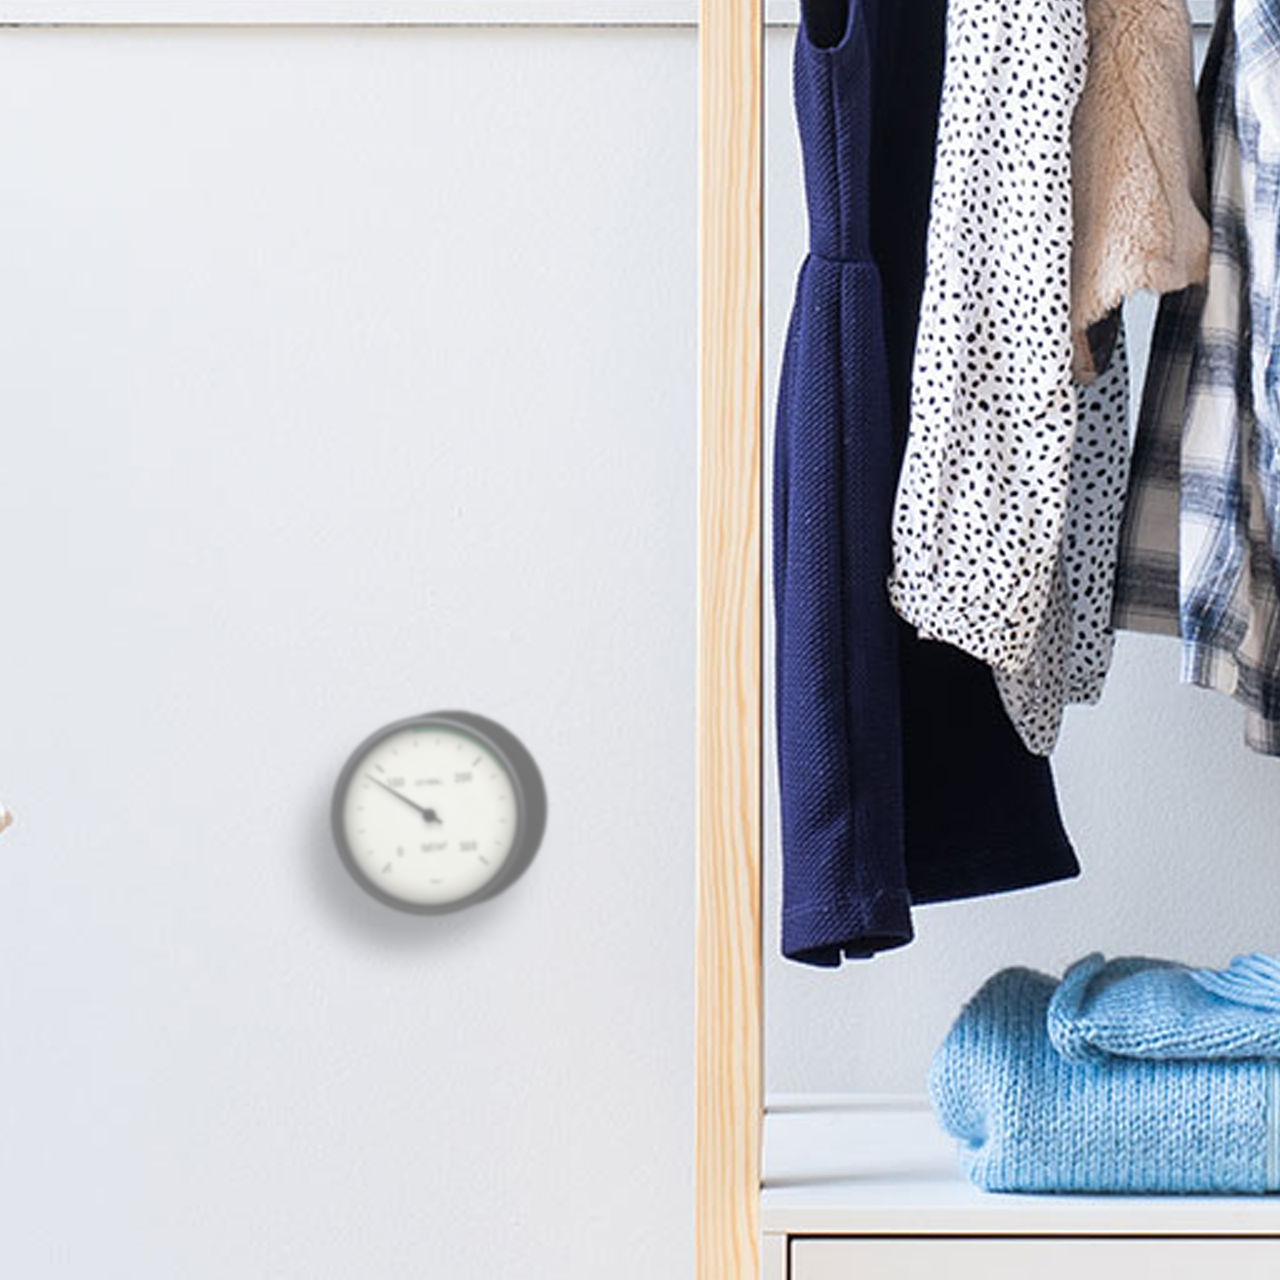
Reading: 90 psi
